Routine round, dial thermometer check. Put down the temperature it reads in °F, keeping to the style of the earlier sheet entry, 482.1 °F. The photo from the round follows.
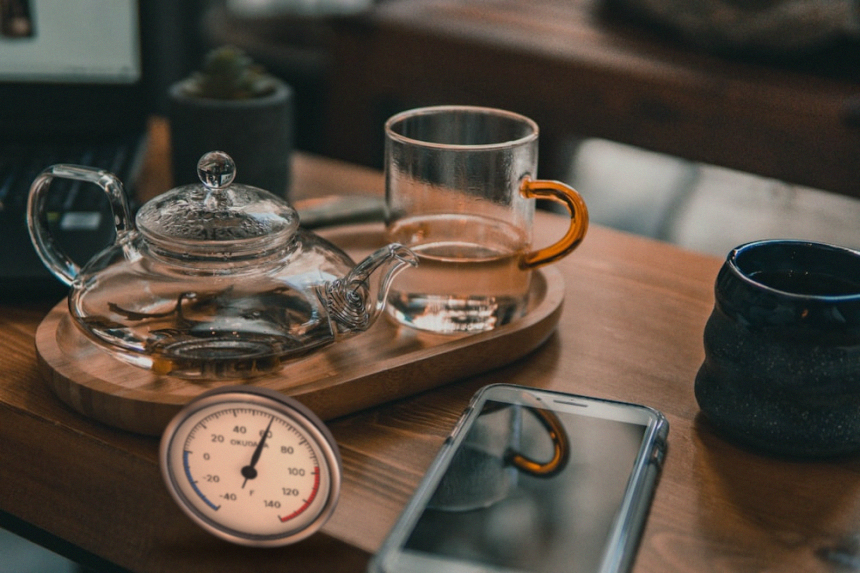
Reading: 60 °F
